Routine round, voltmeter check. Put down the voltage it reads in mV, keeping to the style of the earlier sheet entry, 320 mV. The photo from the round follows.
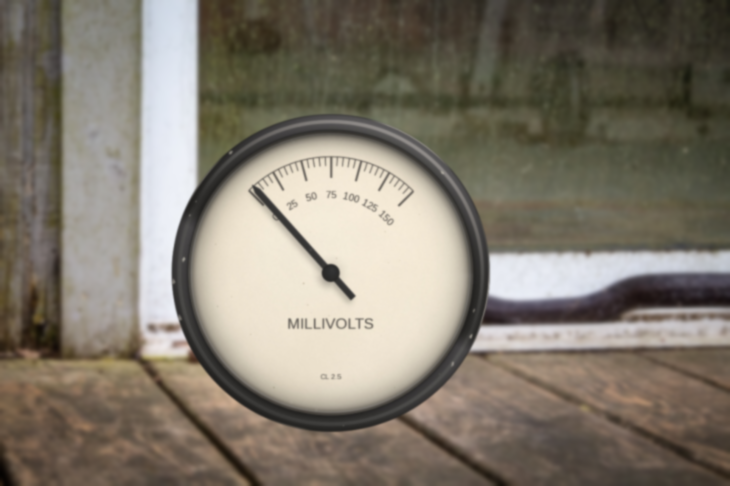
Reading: 5 mV
